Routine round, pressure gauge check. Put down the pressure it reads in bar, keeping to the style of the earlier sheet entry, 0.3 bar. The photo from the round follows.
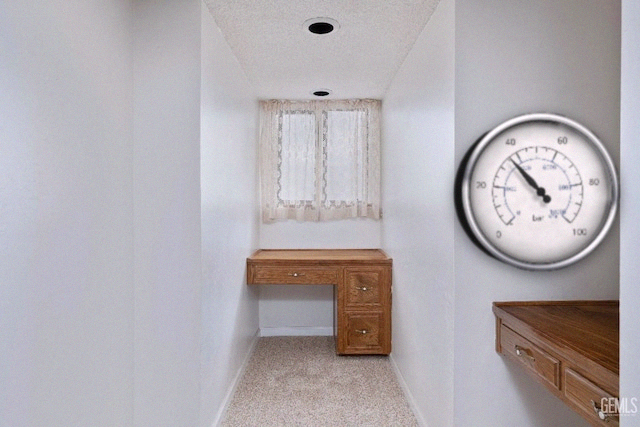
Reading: 35 bar
